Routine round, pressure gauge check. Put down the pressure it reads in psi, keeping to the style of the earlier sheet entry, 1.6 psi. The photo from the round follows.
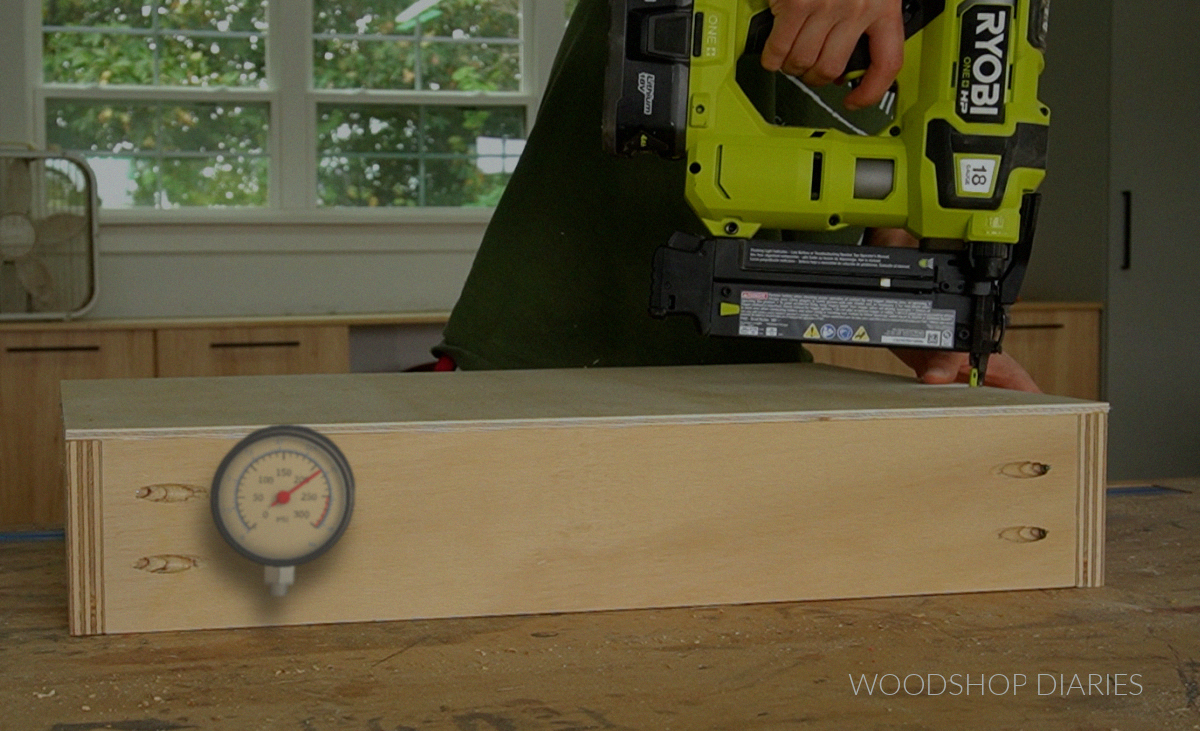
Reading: 210 psi
